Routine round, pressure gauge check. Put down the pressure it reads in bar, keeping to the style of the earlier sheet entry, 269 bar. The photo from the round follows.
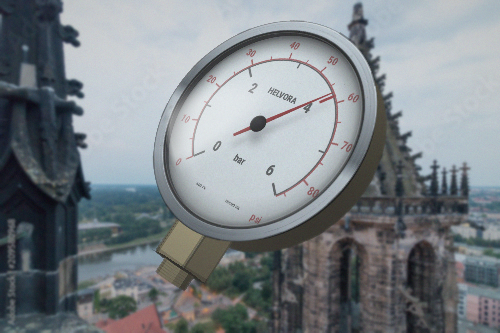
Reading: 4 bar
